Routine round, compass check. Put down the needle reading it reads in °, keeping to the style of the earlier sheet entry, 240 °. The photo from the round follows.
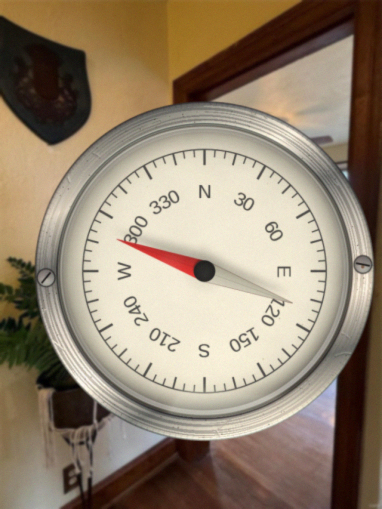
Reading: 290 °
